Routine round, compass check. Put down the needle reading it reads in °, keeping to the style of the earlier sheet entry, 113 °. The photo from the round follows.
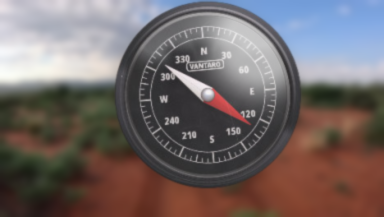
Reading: 130 °
